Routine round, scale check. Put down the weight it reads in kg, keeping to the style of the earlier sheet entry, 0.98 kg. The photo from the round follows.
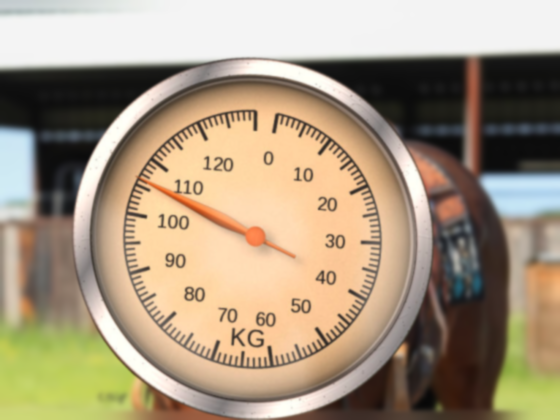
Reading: 106 kg
